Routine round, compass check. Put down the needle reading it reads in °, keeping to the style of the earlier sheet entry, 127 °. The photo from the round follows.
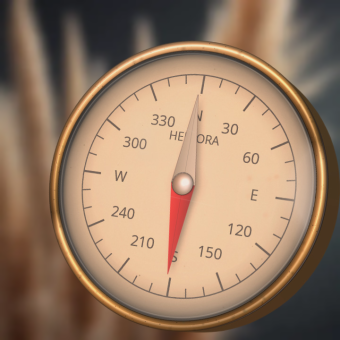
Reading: 180 °
